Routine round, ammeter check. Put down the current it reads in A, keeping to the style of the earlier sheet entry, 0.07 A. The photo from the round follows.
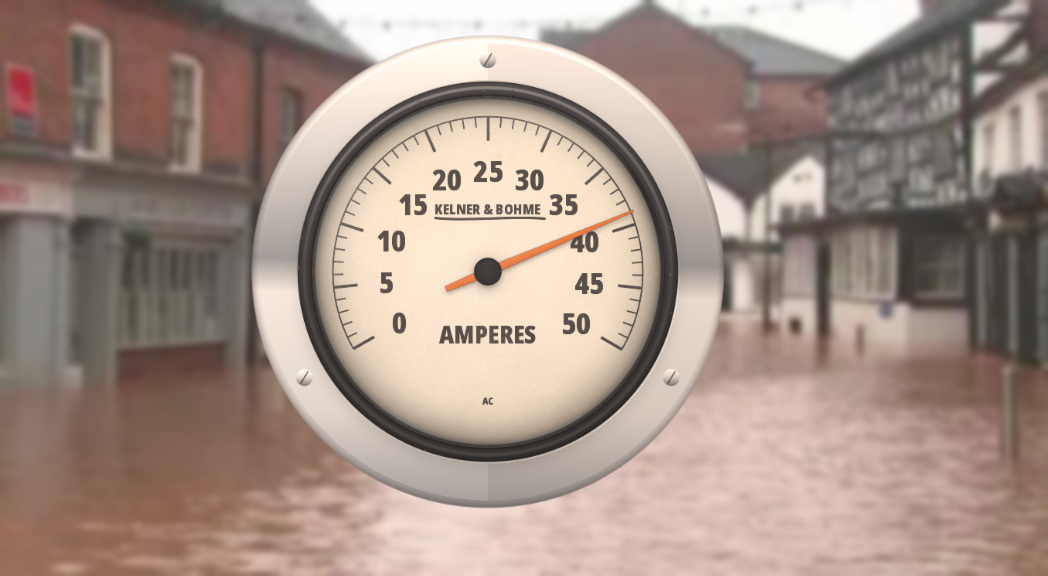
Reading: 39 A
